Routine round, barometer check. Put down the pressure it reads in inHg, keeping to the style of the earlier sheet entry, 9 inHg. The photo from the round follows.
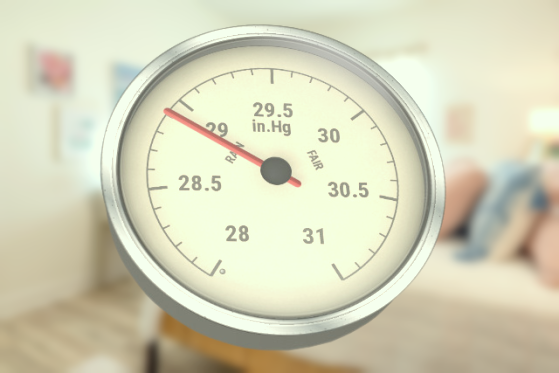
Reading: 28.9 inHg
